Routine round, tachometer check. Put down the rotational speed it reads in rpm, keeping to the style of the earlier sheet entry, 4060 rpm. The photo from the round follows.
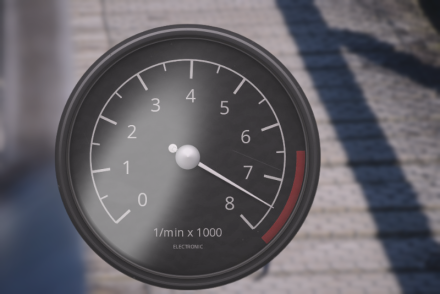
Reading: 7500 rpm
